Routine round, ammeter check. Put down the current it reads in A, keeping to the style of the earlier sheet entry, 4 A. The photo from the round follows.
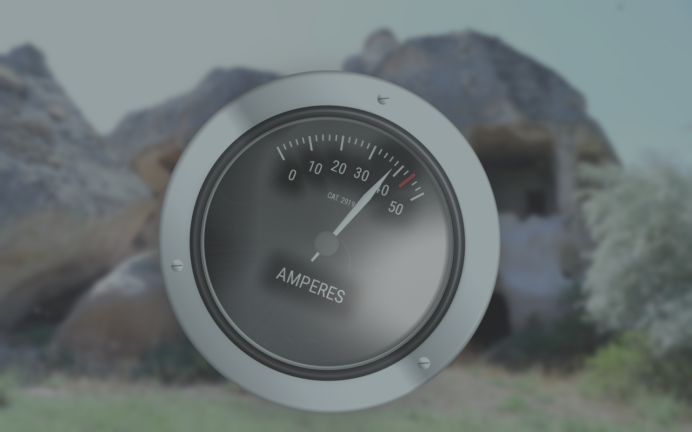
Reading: 38 A
